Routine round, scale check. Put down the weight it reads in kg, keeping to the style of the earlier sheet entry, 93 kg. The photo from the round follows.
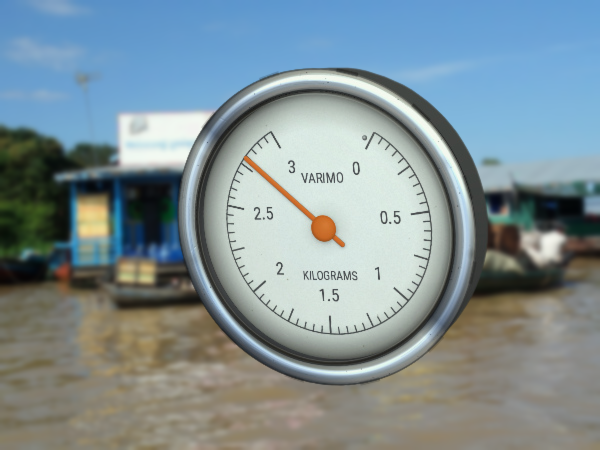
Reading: 2.8 kg
